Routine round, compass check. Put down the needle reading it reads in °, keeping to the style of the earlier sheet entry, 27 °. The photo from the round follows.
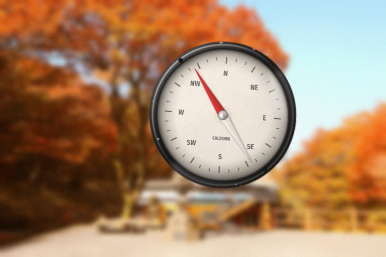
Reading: 325 °
